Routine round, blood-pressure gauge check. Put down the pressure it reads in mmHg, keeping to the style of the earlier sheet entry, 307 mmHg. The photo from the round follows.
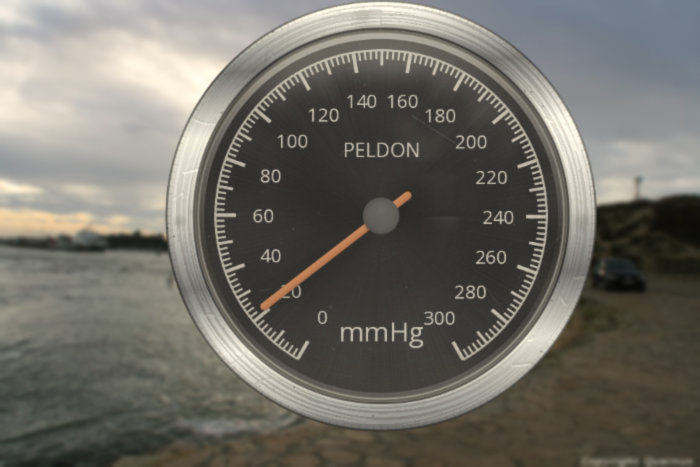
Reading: 22 mmHg
